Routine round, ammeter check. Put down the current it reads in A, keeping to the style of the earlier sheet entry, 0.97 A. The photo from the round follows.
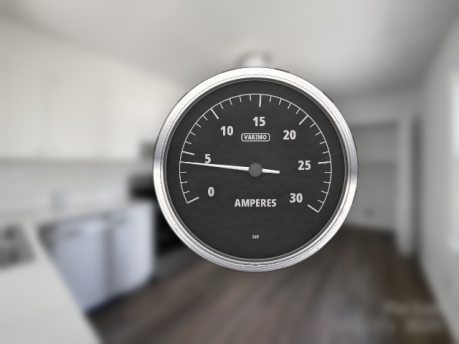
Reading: 4 A
